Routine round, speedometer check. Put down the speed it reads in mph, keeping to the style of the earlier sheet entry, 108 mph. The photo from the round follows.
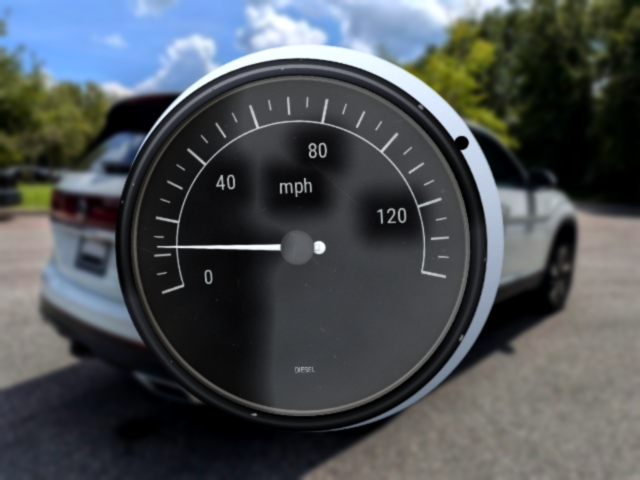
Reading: 12.5 mph
